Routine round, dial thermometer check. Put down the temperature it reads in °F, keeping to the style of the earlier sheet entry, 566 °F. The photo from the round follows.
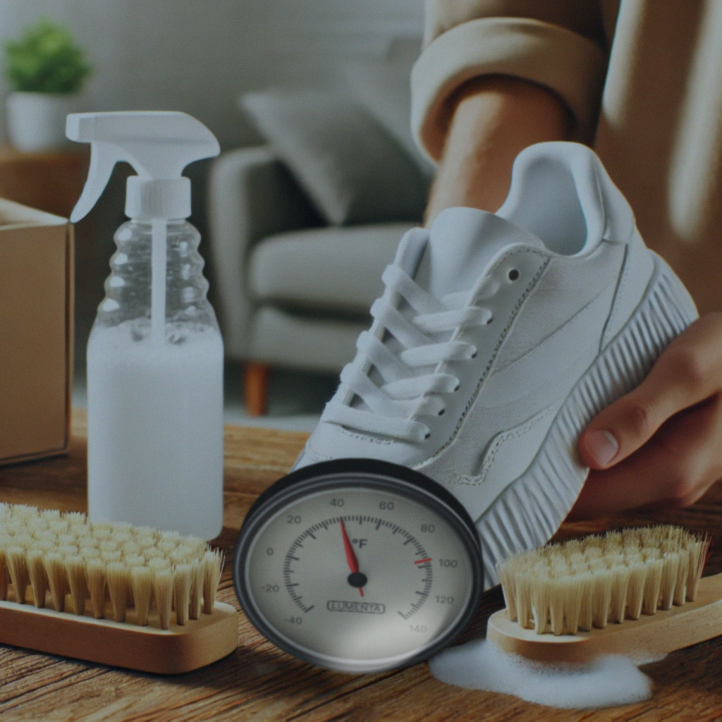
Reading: 40 °F
